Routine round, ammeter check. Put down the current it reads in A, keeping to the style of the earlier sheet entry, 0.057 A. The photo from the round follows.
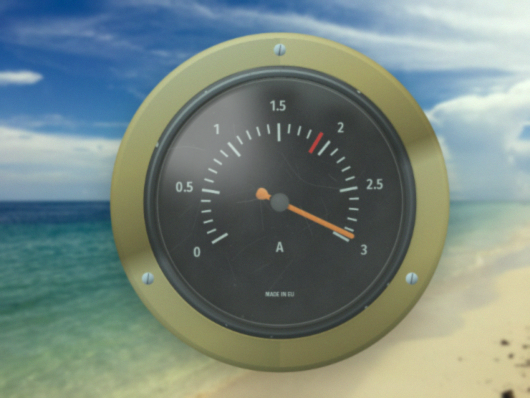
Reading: 2.95 A
